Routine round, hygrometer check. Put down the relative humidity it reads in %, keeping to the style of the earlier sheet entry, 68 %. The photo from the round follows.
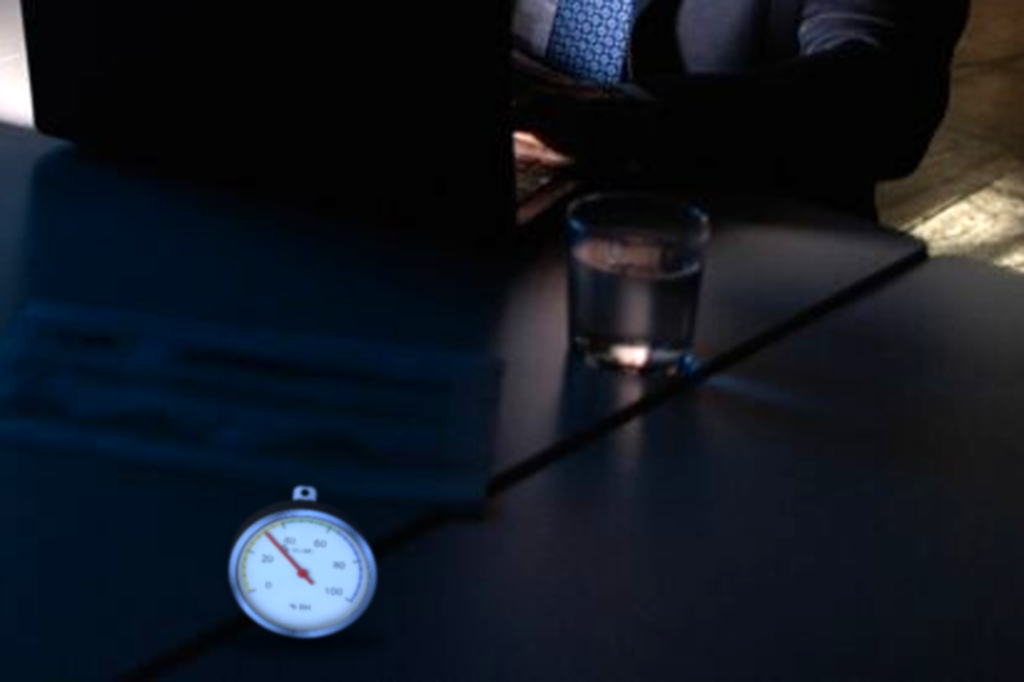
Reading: 32 %
